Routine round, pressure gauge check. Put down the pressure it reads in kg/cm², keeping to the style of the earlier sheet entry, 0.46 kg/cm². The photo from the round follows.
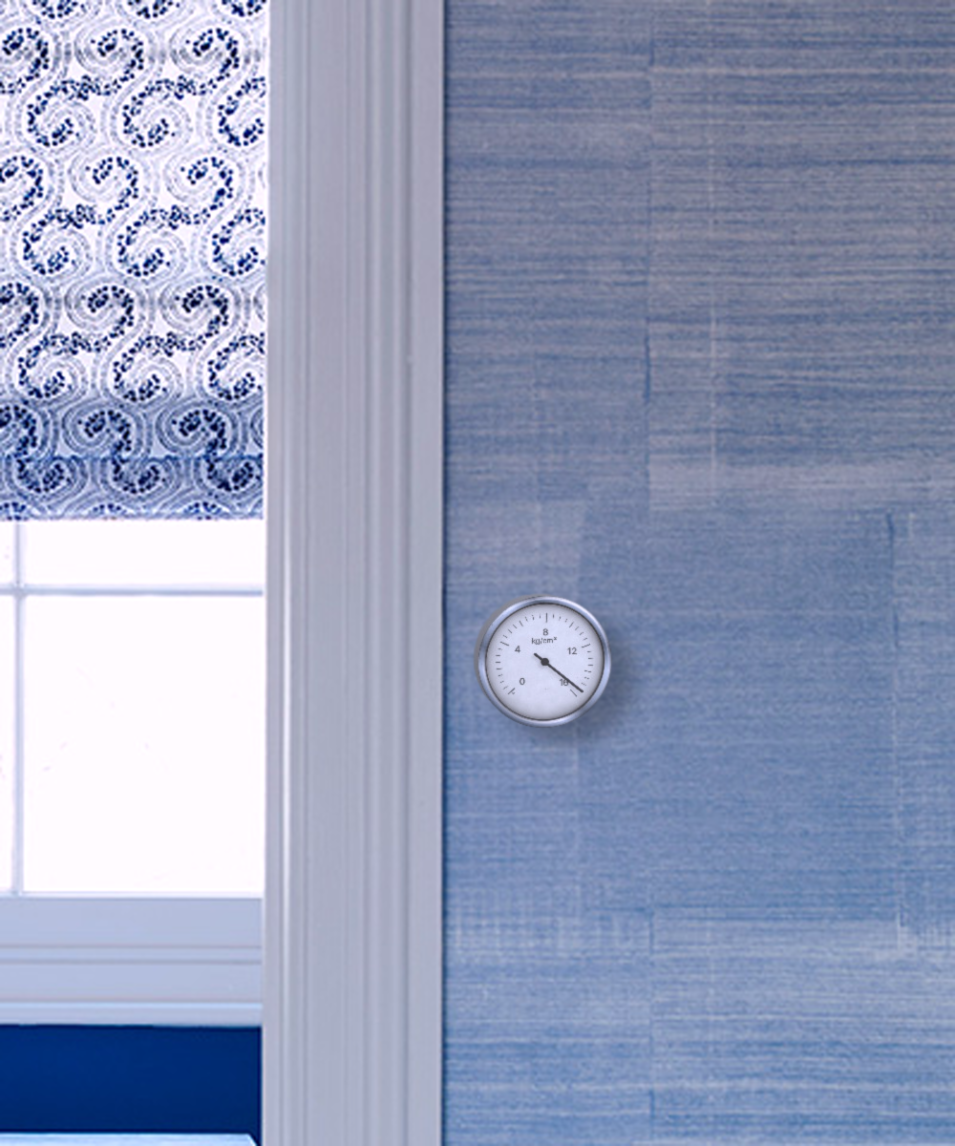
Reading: 15.5 kg/cm²
